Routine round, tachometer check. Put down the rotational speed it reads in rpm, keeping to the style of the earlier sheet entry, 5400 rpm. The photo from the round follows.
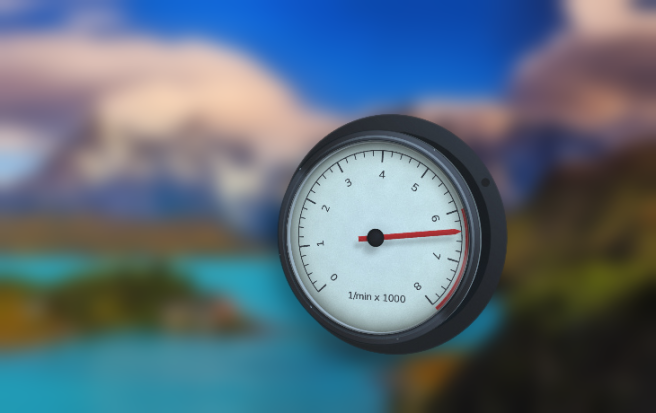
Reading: 6400 rpm
